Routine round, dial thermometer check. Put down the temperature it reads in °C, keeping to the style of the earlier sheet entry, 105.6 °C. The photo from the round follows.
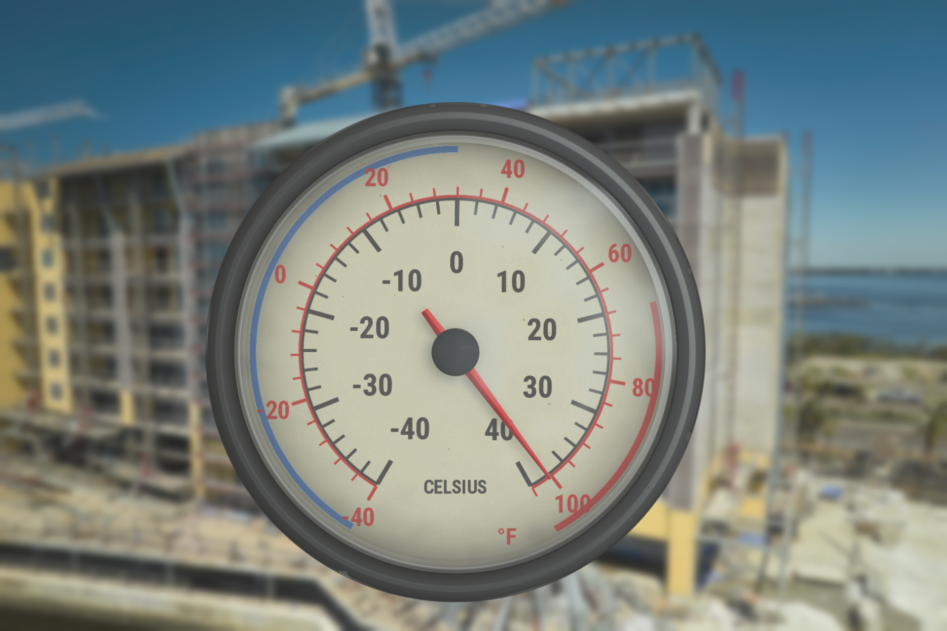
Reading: 38 °C
